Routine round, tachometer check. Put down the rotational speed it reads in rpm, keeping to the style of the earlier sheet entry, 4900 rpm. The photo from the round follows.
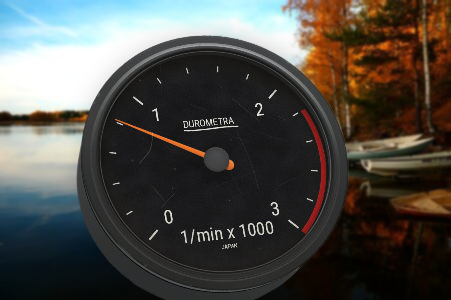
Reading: 800 rpm
